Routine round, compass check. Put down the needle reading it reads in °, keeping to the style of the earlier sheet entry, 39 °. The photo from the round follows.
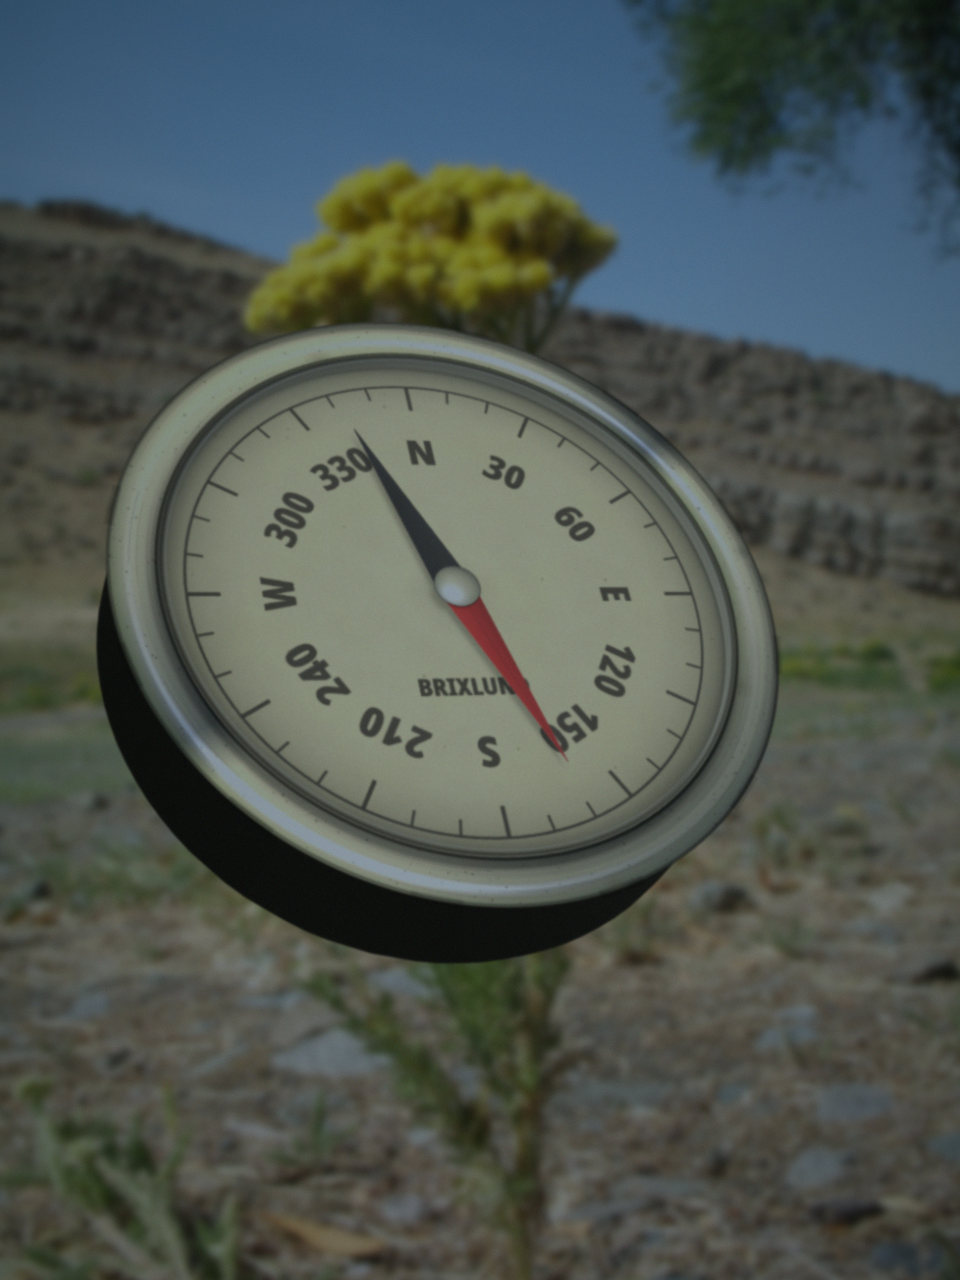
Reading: 160 °
